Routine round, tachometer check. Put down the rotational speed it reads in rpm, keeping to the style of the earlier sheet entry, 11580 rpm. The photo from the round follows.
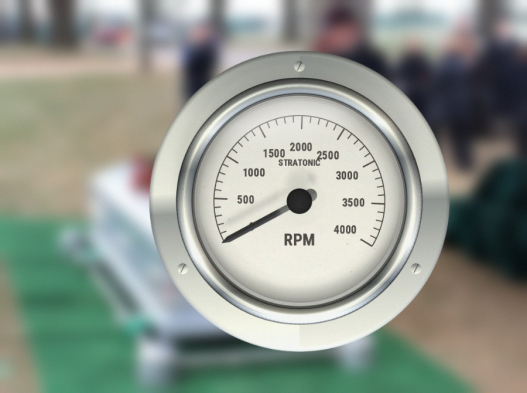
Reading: 0 rpm
